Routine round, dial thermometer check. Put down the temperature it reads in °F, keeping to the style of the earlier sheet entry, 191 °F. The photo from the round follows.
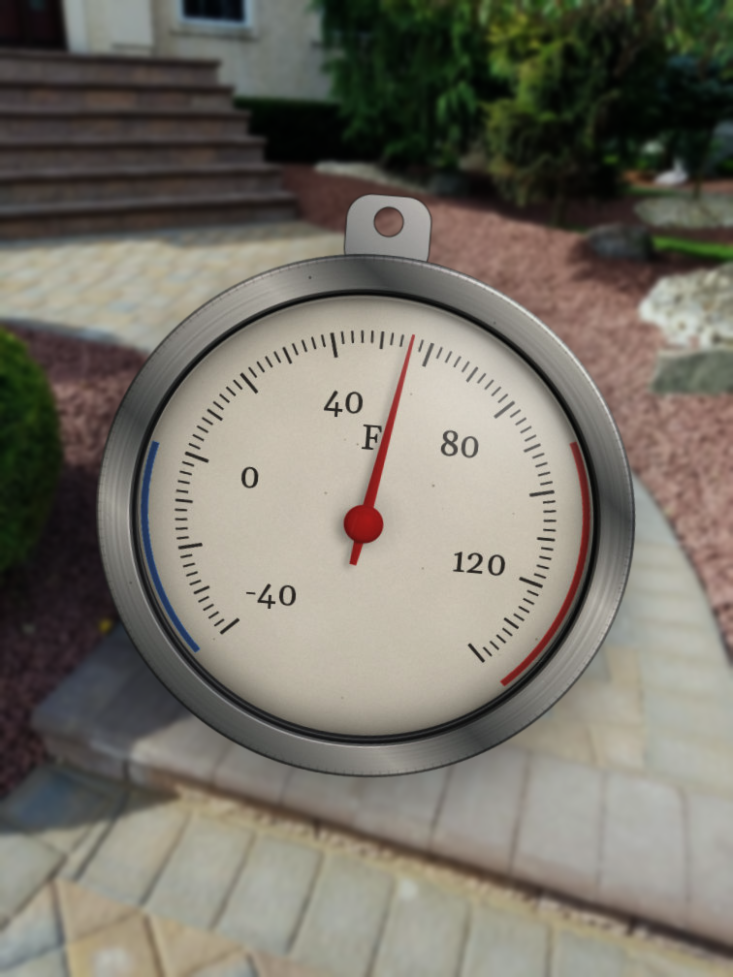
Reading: 56 °F
